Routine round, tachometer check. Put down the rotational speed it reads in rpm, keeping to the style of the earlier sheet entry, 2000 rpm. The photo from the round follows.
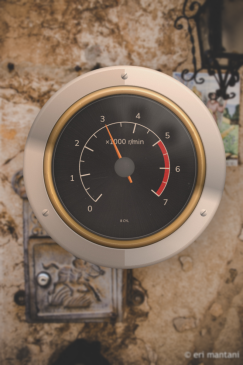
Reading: 3000 rpm
